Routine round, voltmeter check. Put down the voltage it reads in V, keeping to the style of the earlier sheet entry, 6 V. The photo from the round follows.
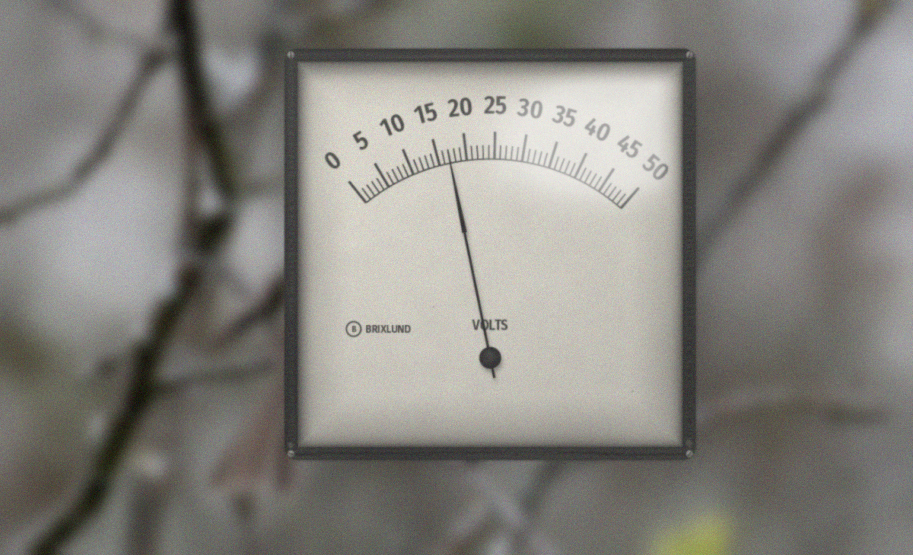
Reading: 17 V
